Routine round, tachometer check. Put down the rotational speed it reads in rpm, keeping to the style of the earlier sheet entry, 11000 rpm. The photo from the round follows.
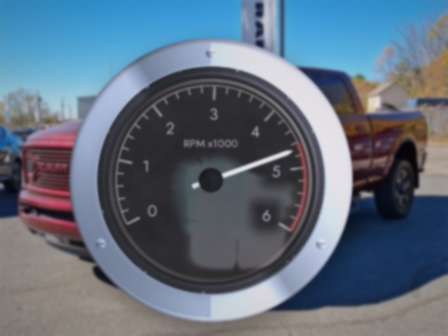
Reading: 4700 rpm
